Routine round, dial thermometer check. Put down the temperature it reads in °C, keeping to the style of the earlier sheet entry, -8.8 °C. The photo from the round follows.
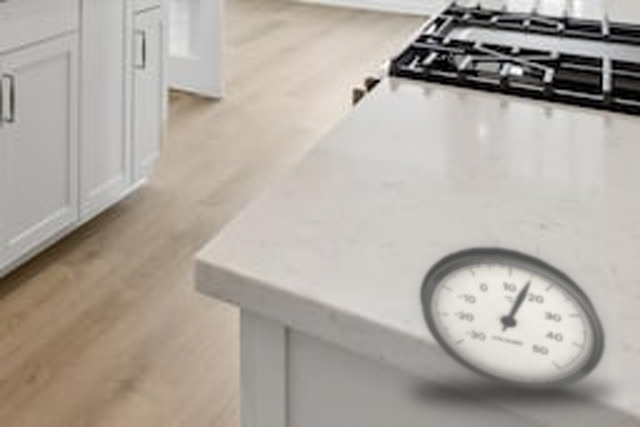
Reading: 15 °C
